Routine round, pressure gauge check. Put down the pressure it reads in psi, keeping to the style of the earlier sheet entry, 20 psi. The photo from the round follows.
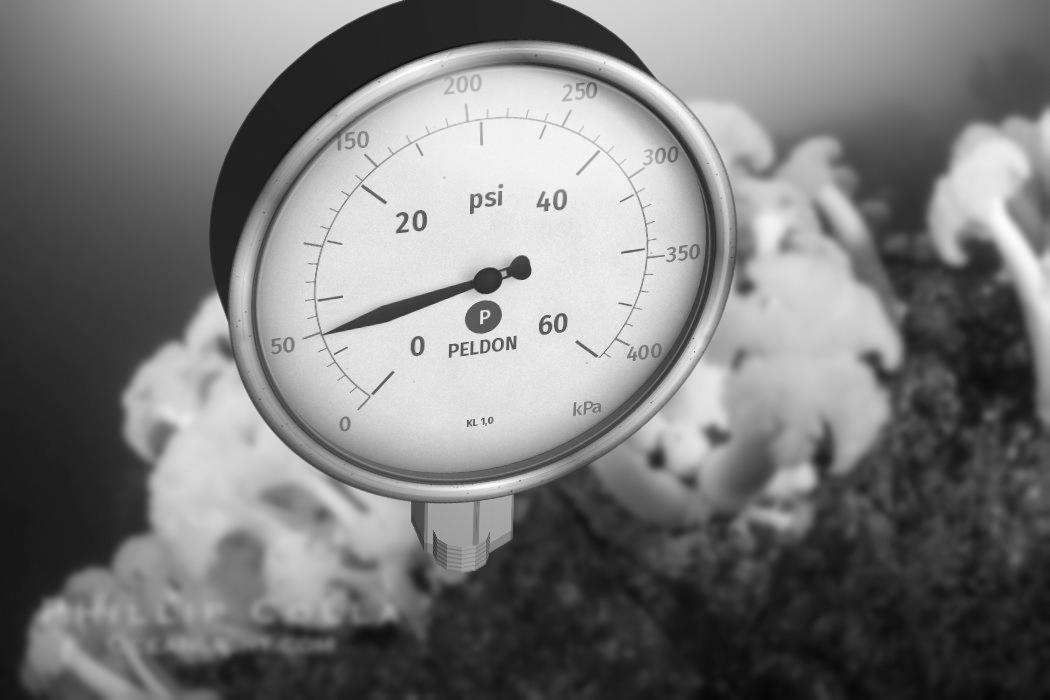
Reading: 7.5 psi
